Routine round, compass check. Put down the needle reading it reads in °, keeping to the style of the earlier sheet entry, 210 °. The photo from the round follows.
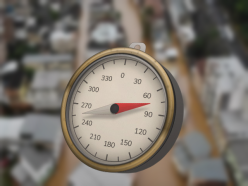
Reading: 75 °
